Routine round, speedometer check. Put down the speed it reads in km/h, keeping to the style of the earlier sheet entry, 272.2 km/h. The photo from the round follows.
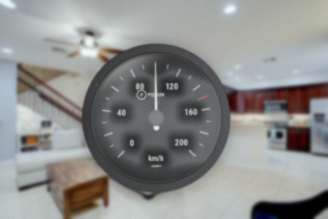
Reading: 100 km/h
